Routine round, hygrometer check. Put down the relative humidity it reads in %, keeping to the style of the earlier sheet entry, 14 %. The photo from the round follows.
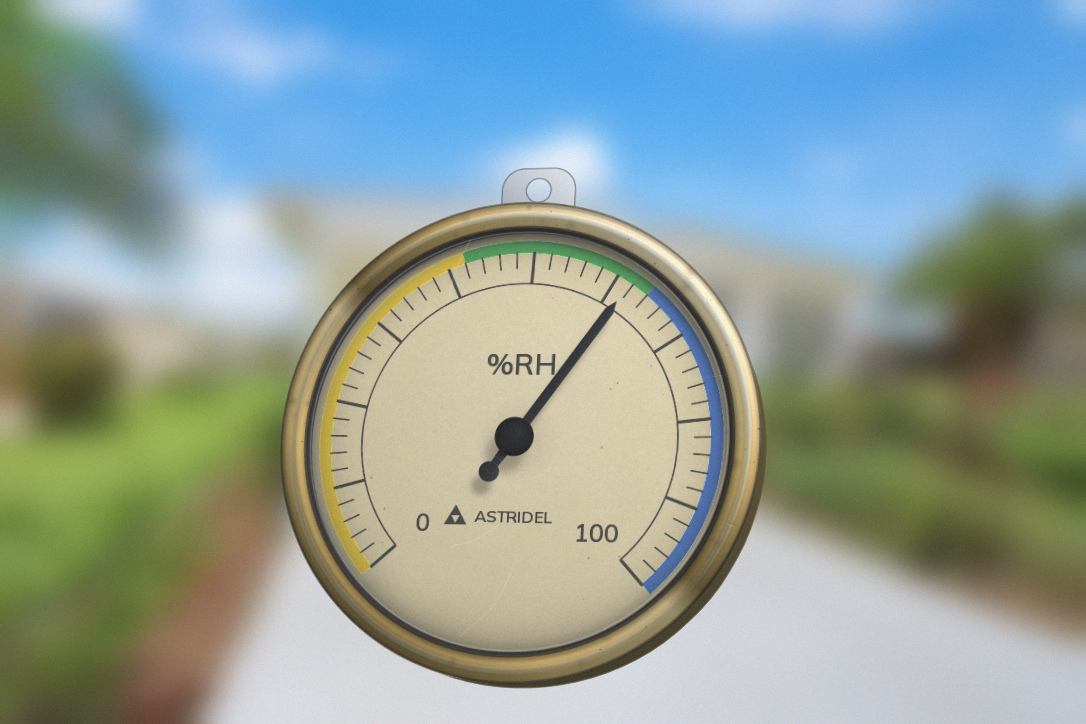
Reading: 62 %
